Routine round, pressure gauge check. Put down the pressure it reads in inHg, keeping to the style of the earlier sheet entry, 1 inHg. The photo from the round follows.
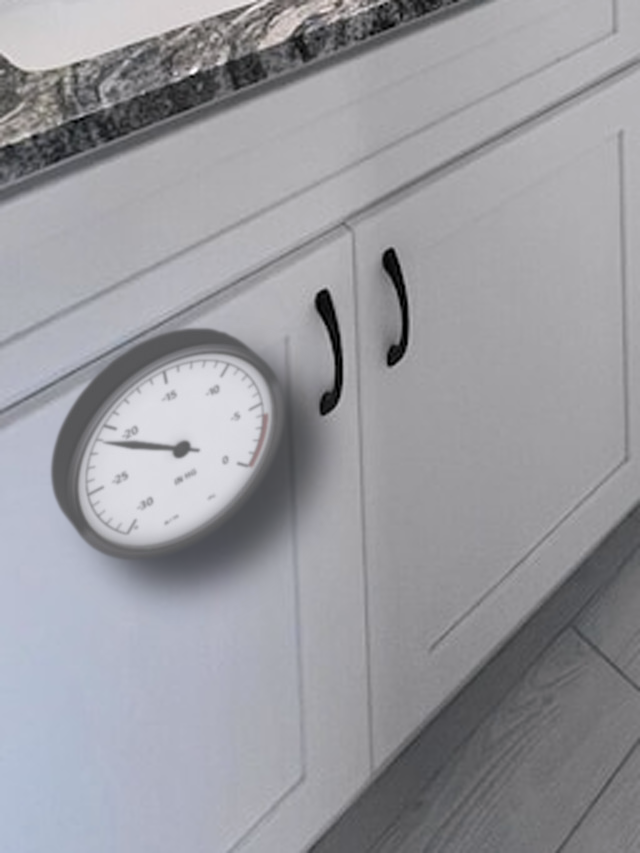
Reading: -21 inHg
